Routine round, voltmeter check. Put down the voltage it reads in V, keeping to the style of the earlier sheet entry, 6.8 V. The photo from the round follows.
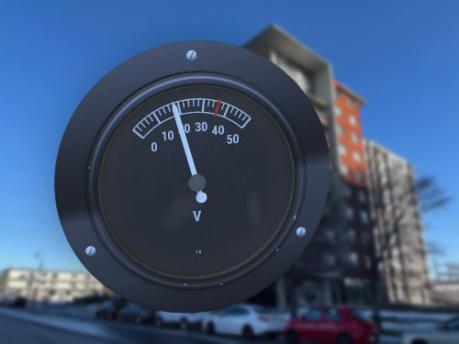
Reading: 18 V
